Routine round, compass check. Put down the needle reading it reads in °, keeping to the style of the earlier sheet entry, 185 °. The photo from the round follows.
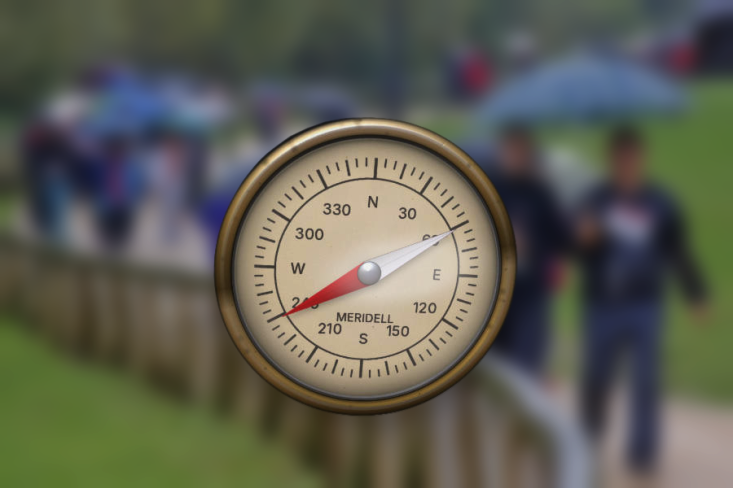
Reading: 240 °
